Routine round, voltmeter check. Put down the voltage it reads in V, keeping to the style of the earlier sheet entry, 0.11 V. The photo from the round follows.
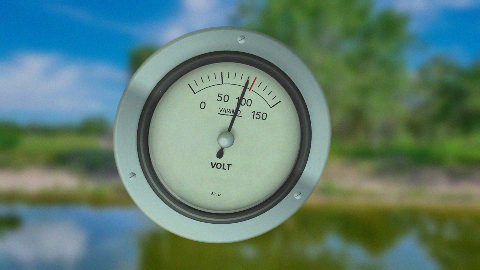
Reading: 90 V
